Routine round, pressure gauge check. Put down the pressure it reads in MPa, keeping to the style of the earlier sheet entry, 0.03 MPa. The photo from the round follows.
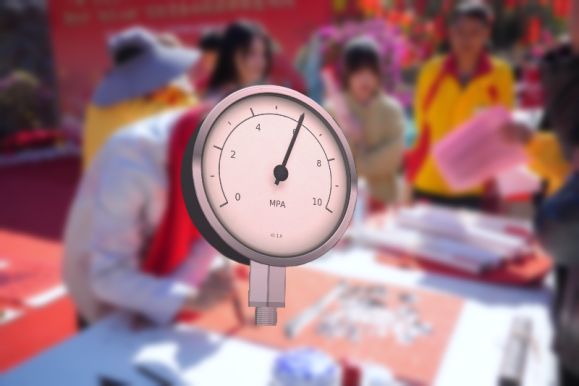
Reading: 6 MPa
